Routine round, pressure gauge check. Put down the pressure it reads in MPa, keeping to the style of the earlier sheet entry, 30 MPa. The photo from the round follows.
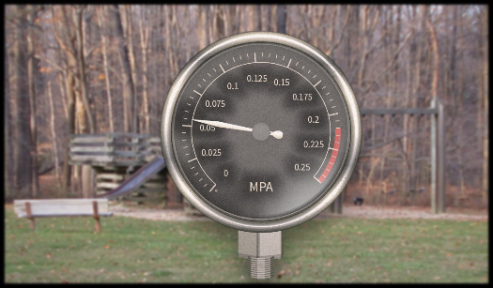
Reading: 0.055 MPa
